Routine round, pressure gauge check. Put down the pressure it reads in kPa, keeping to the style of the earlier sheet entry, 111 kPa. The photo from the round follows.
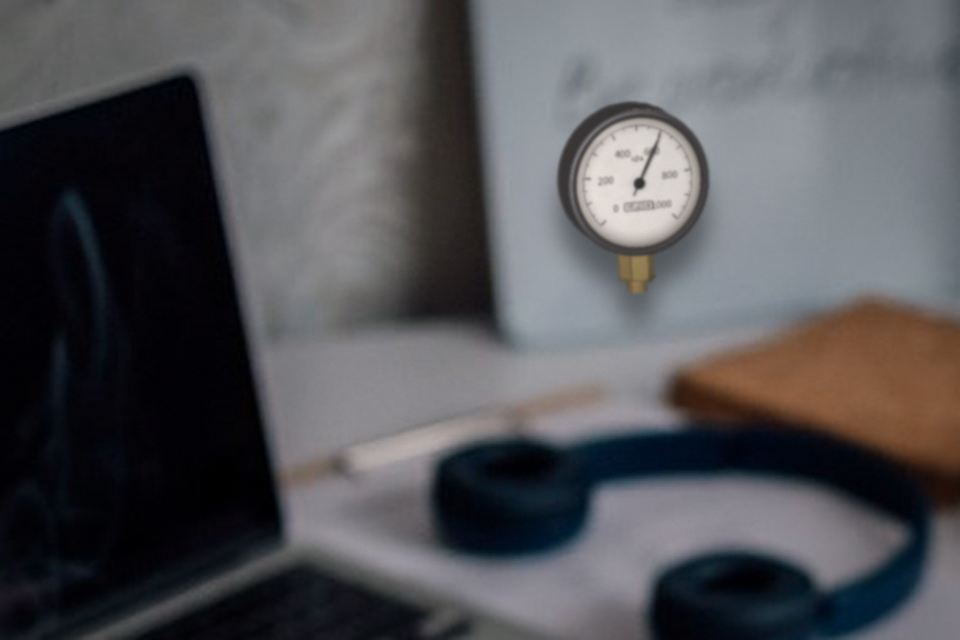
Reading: 600 kPa
